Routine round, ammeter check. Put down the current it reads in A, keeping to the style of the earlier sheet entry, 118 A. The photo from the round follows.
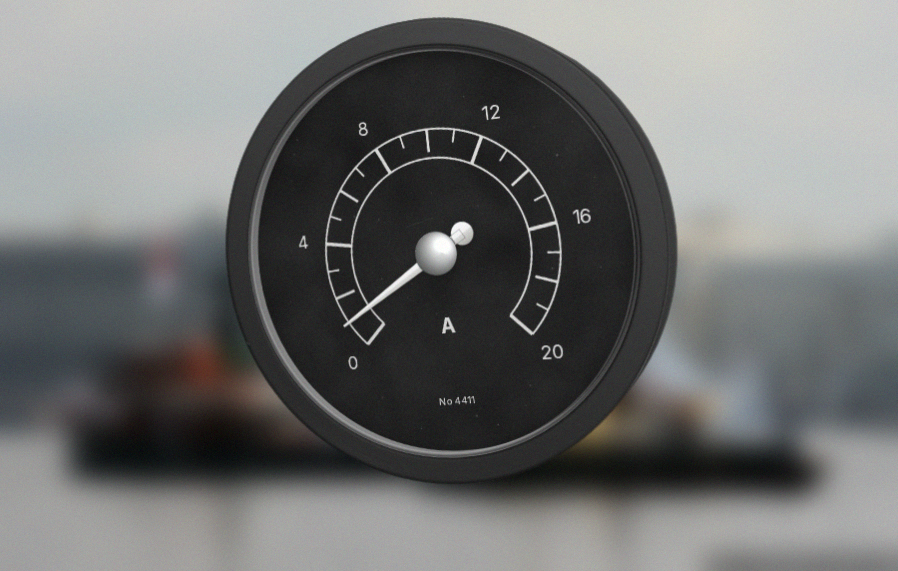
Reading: 1 A
